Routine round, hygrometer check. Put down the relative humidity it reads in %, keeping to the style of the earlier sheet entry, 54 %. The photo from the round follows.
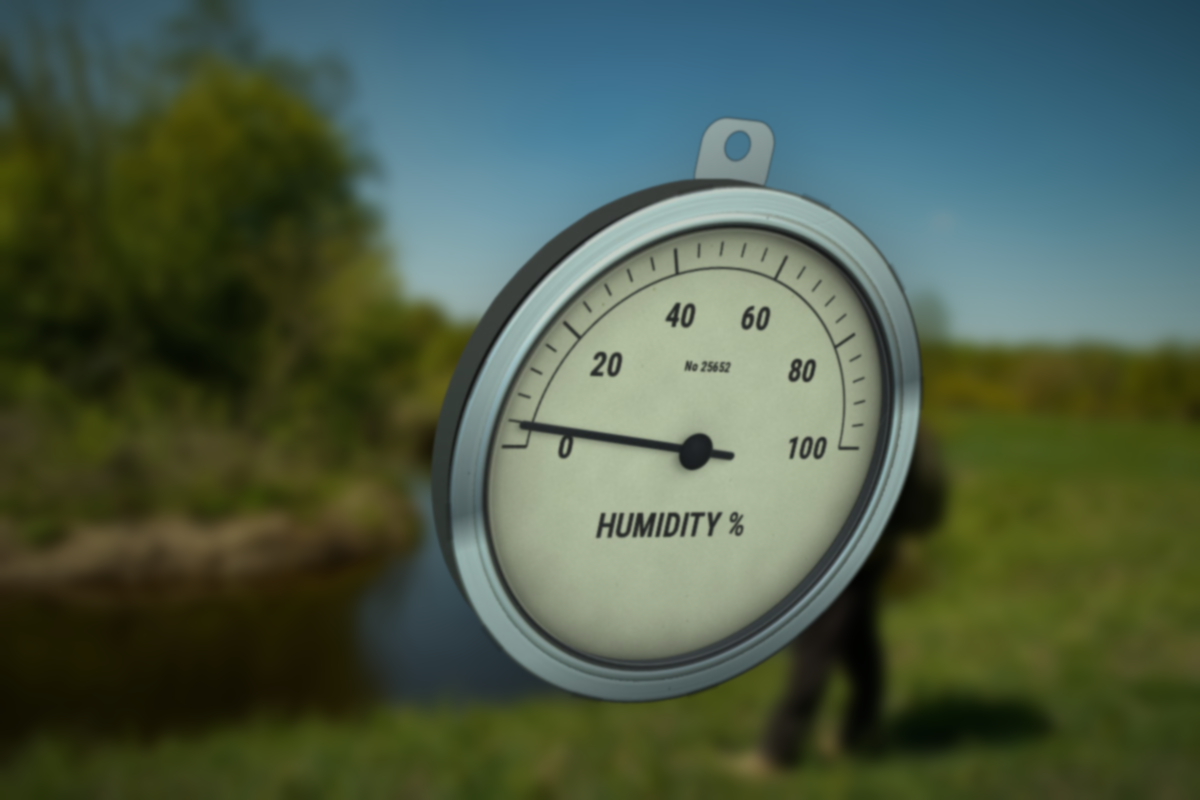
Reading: 4 %
